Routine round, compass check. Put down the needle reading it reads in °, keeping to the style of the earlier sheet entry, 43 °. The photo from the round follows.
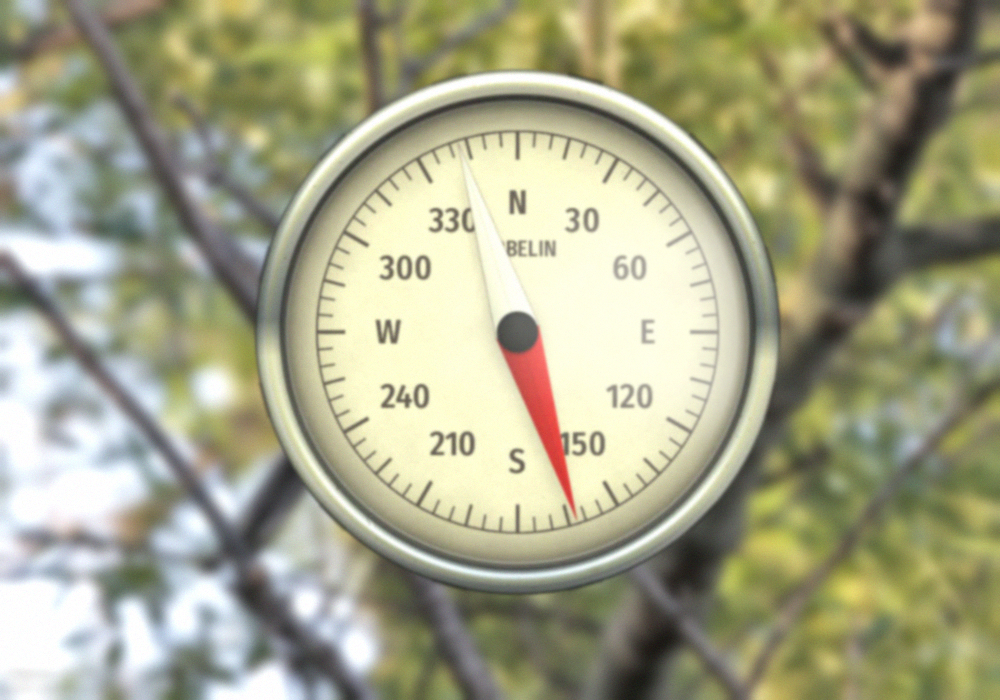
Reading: 162.5 °
